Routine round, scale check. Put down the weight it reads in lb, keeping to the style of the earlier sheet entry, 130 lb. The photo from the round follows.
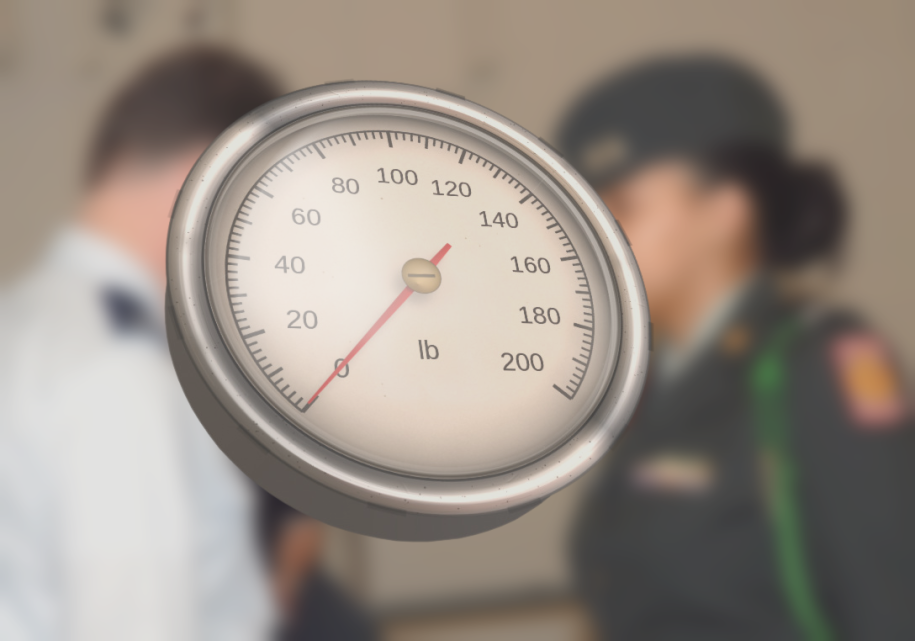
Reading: 0 lb
